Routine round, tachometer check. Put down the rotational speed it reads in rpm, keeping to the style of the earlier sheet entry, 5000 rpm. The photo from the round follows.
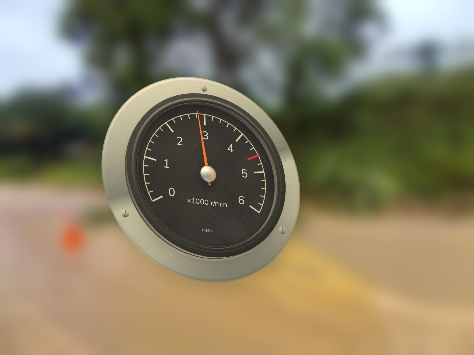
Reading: 2800 rpm
